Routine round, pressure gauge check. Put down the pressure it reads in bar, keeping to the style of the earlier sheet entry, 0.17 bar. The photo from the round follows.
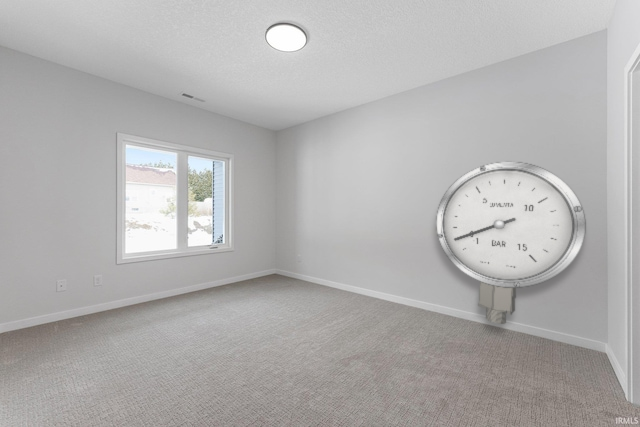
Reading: 0 bar
